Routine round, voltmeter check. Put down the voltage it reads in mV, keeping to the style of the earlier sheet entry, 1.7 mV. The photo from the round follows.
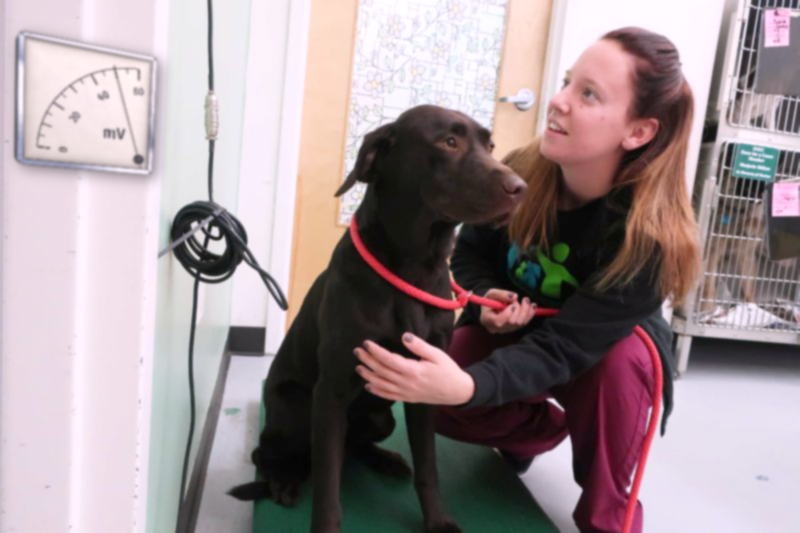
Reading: 50 mV
